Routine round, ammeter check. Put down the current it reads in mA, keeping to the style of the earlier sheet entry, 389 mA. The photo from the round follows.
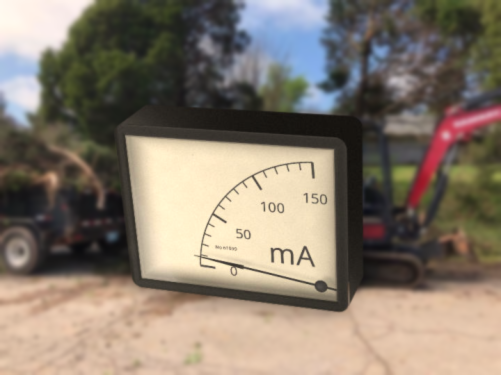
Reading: 10 mA
